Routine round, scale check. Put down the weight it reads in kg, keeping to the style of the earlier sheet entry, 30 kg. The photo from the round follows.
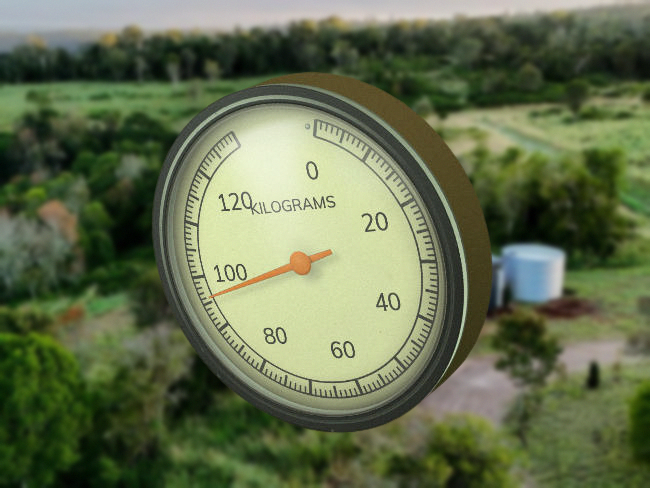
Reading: 96 kg
